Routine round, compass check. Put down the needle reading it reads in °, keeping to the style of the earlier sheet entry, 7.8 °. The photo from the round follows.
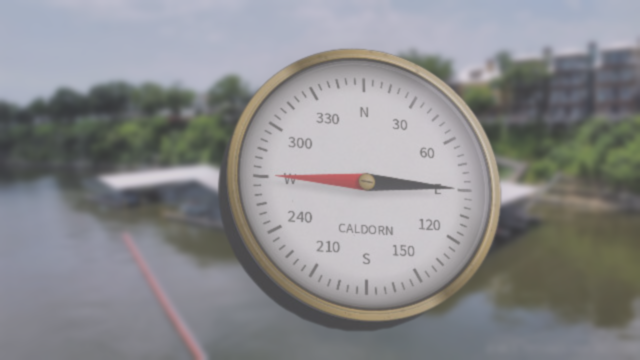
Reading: 270 °
